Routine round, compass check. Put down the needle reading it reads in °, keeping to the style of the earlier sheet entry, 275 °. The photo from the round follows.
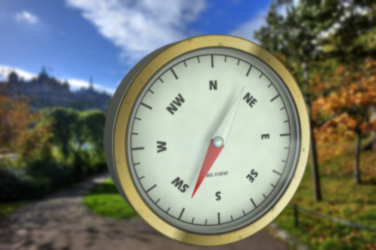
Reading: 210 °
